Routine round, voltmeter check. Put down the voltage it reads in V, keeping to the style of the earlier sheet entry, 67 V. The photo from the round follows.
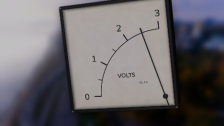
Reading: 2.5 V
